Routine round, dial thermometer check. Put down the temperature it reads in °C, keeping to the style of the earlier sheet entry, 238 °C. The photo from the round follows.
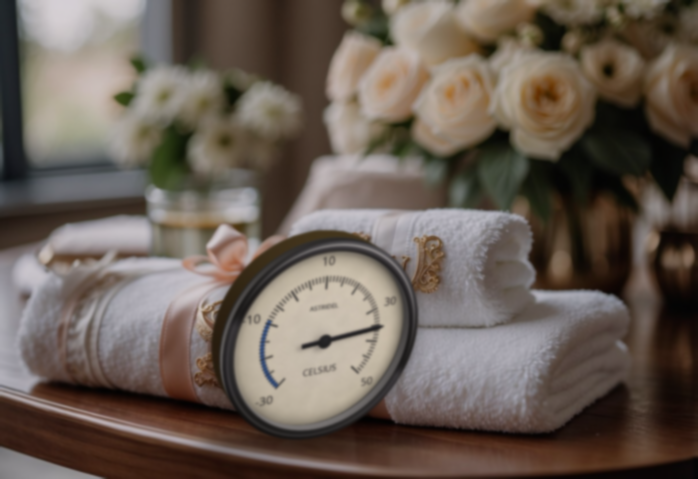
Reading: 35 °C
